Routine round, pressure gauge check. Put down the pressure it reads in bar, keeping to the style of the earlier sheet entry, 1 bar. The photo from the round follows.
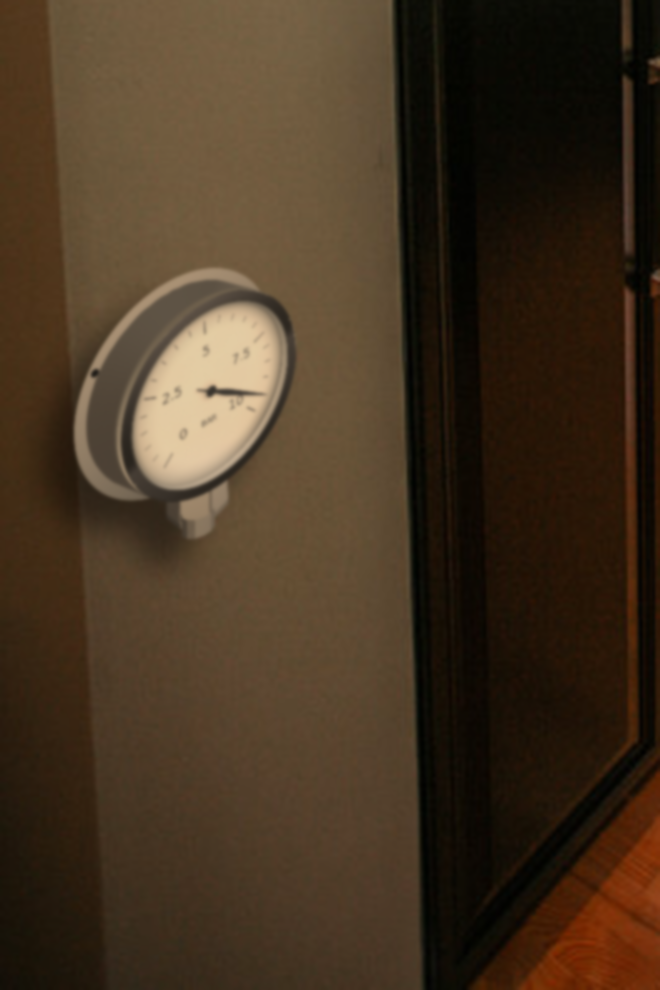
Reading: 9.5 bar
